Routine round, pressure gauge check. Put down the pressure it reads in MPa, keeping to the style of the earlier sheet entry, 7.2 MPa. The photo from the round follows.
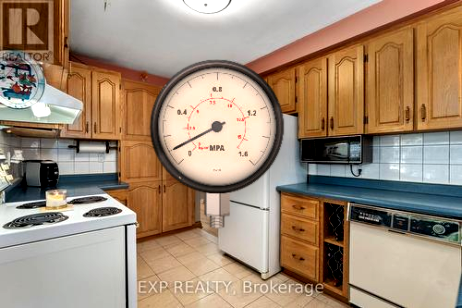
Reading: 0.1 MPa
